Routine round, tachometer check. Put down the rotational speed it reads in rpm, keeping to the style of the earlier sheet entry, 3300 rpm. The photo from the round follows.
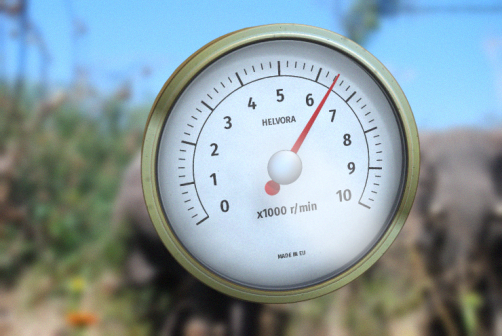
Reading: 6400 rpm
